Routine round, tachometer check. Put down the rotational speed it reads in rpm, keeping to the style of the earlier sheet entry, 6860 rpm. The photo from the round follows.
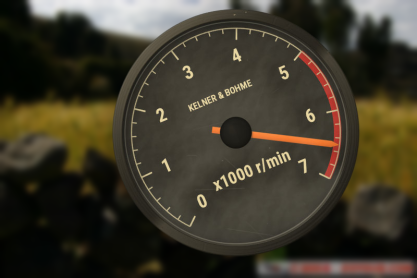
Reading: 6500 rpm
